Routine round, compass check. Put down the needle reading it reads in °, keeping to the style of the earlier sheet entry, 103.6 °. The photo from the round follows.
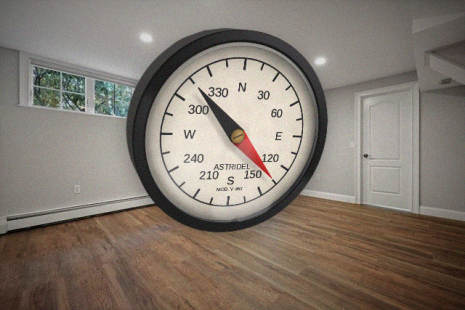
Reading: 135 °
